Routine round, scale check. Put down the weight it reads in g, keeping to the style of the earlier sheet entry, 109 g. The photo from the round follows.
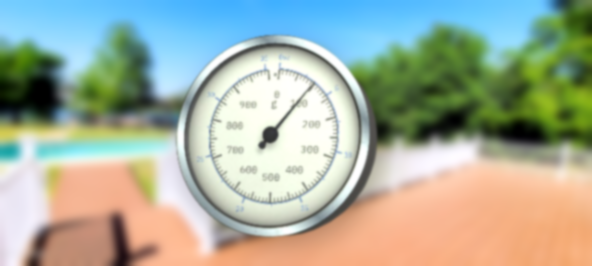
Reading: 100 g
